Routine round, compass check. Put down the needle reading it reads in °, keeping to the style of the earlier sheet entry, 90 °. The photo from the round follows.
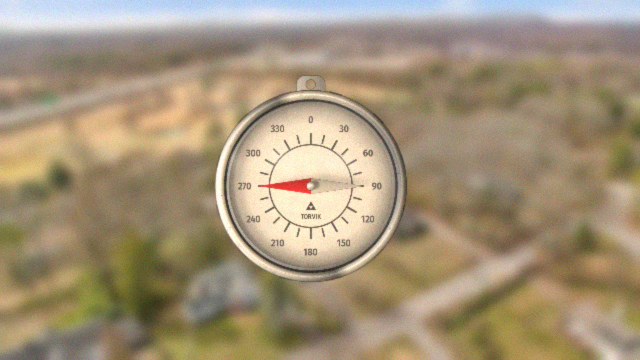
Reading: 270 °
